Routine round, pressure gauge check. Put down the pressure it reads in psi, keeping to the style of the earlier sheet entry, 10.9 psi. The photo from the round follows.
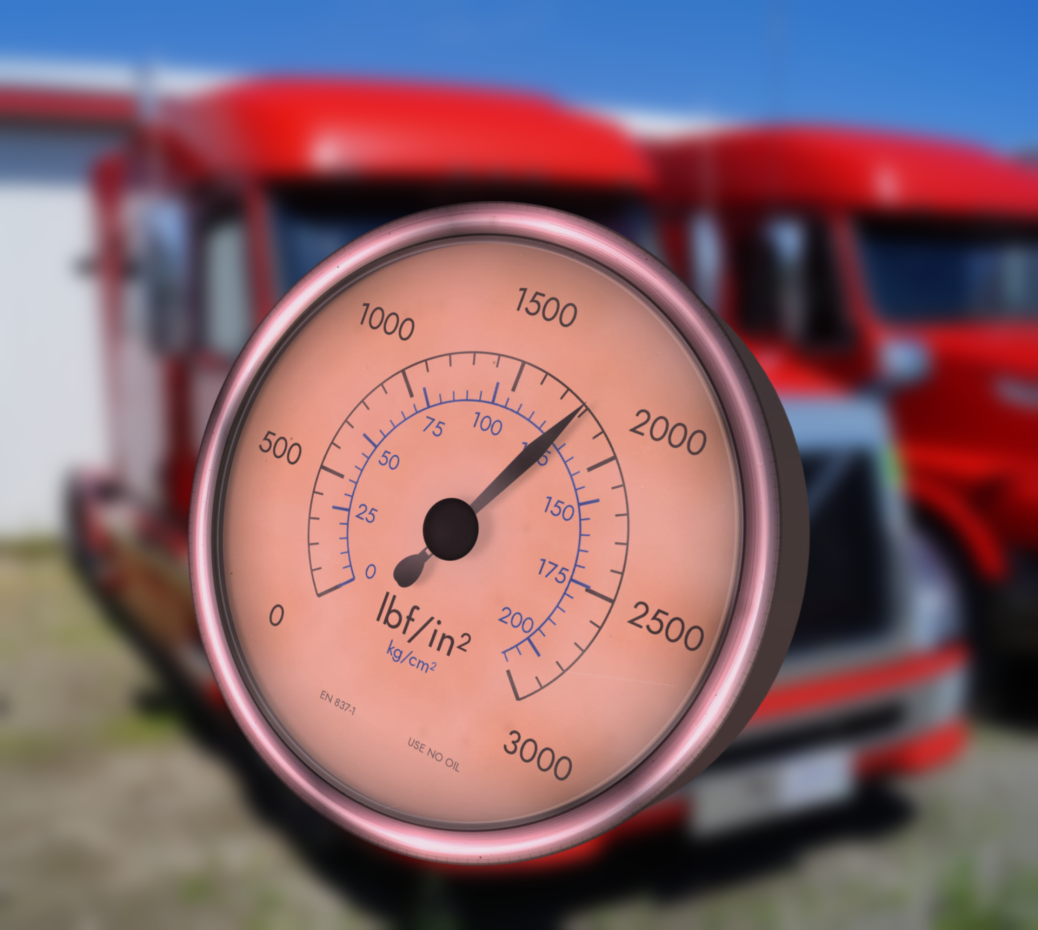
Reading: 1800 psi
